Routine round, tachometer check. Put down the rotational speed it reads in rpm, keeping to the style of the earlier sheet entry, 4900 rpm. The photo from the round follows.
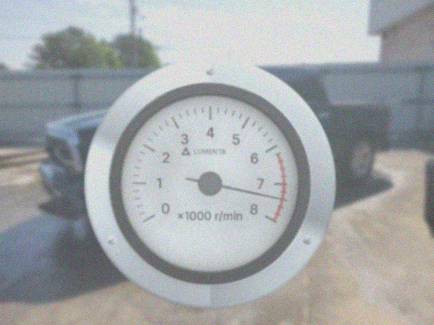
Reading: 7400 rpm
